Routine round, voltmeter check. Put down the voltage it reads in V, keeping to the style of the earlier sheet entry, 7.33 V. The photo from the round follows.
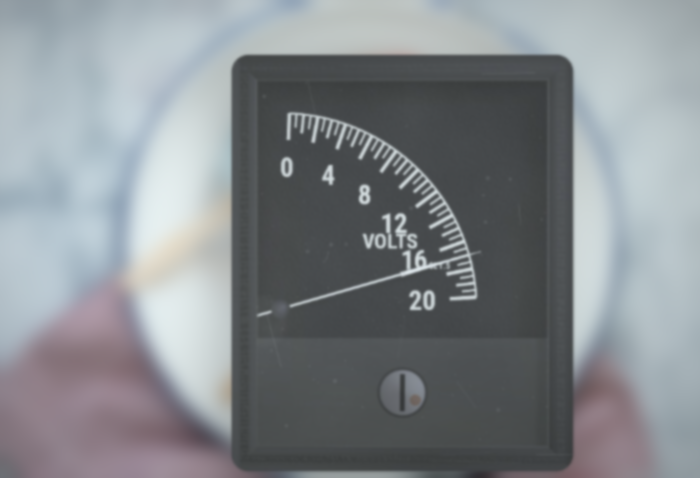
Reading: 17 V
